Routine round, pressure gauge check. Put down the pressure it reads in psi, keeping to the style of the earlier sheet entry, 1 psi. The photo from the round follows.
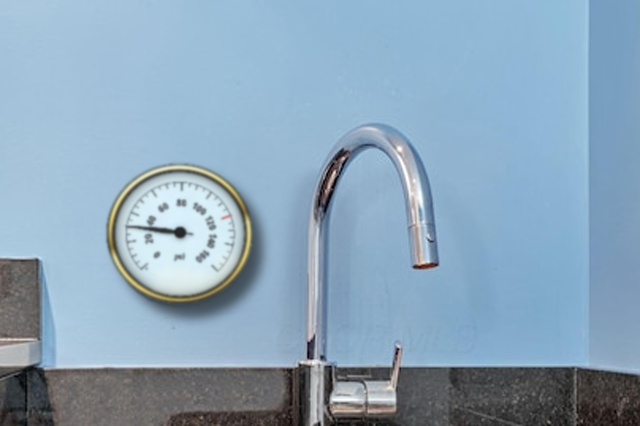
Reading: 30 psi
